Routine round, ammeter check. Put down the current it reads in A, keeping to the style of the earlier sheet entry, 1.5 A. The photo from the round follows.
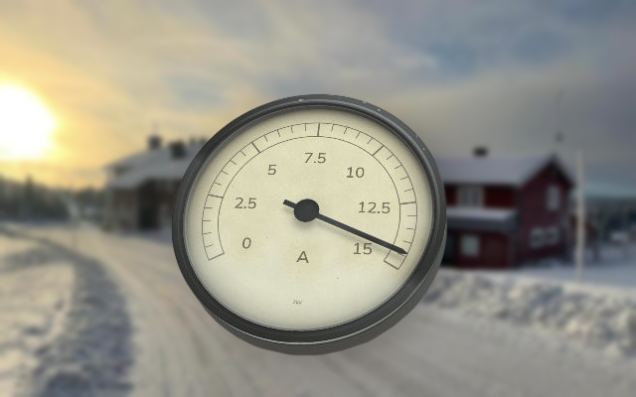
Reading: 14.5 A
